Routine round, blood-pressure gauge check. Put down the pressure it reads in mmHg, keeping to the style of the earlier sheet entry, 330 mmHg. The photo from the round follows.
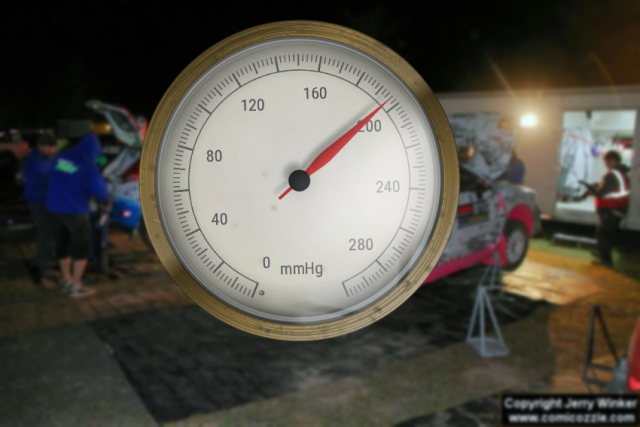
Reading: 196 mmHg
